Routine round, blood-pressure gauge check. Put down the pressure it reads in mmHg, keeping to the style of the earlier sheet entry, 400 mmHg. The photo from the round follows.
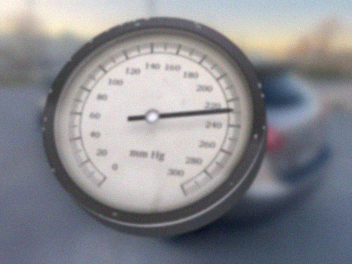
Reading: 230 mmHg
